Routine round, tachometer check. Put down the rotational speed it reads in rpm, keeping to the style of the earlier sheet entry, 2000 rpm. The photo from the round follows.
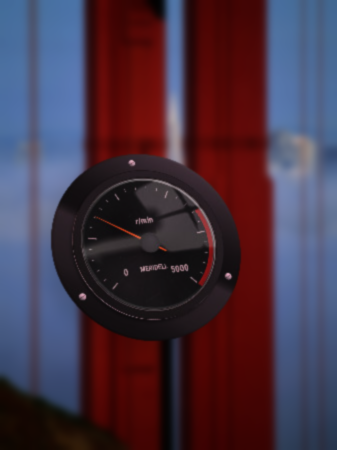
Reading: 1400 rpm
